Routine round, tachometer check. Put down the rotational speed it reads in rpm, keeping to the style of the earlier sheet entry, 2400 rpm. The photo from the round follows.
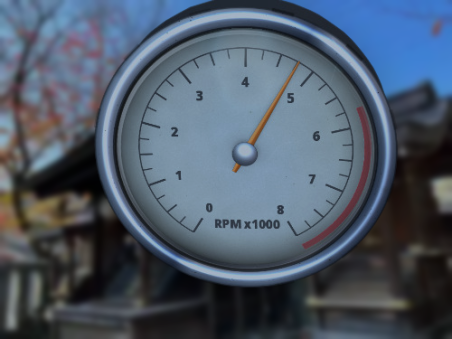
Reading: 4750 rpm
